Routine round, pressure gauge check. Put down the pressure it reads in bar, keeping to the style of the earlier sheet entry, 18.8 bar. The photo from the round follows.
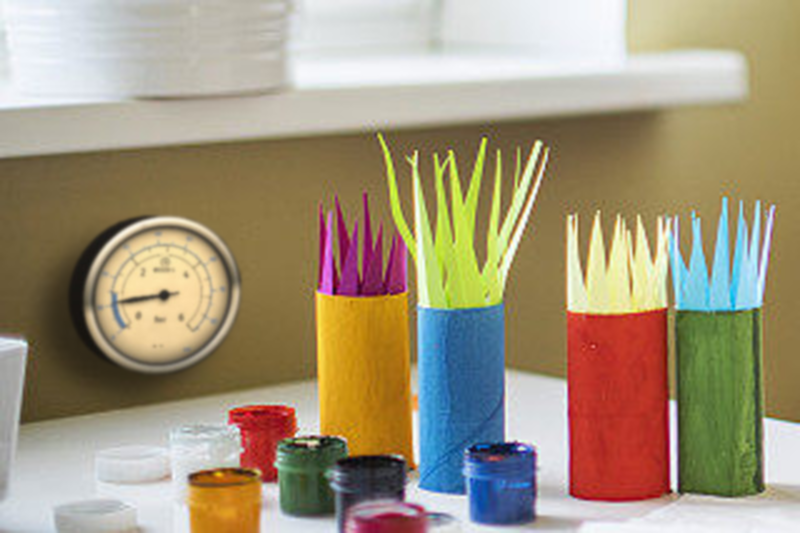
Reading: 0.75 bar
